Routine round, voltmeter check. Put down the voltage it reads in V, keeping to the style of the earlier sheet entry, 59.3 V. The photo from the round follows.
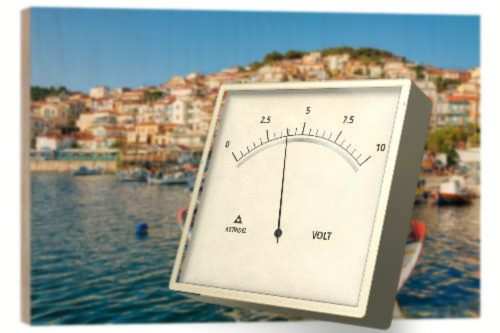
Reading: 4 V
